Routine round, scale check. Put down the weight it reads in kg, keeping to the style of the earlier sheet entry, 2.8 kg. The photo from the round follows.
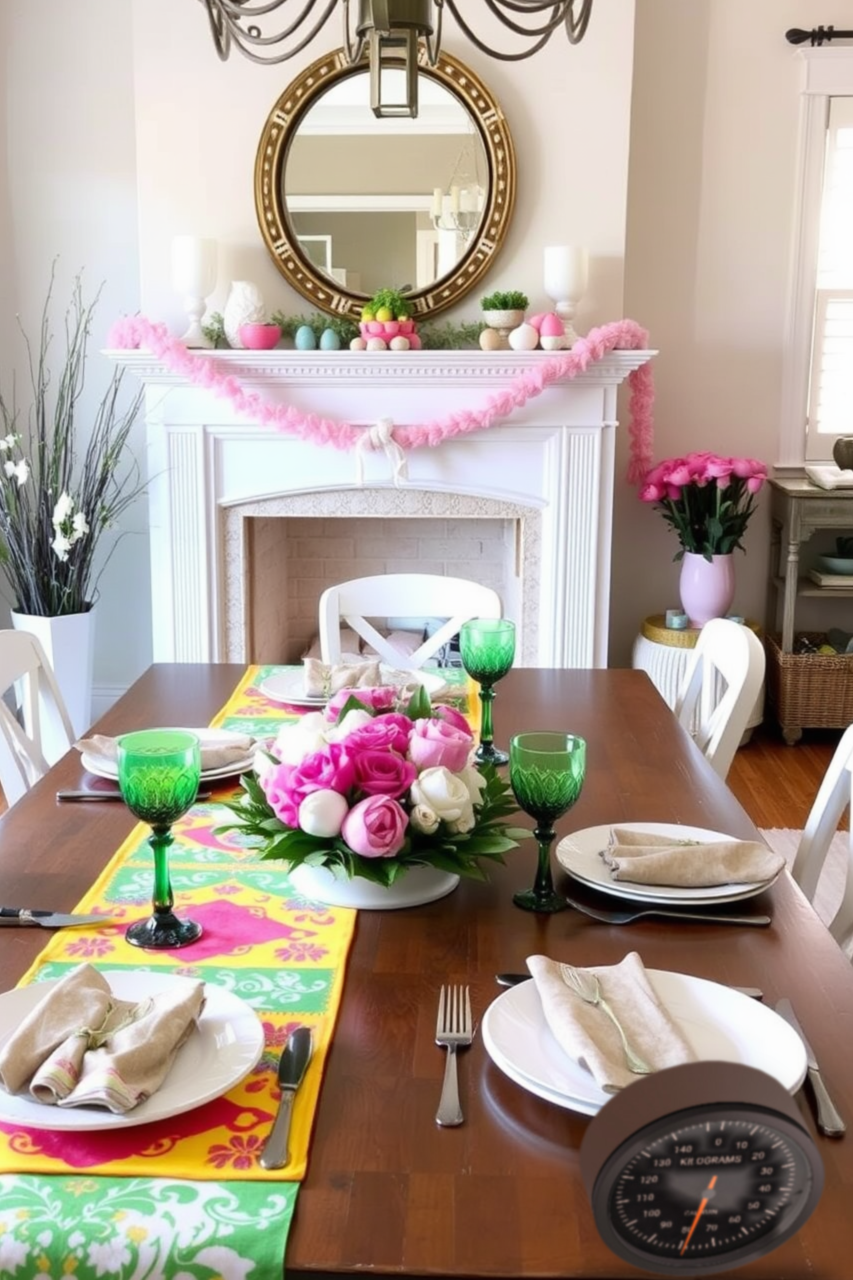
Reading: 80 kg
